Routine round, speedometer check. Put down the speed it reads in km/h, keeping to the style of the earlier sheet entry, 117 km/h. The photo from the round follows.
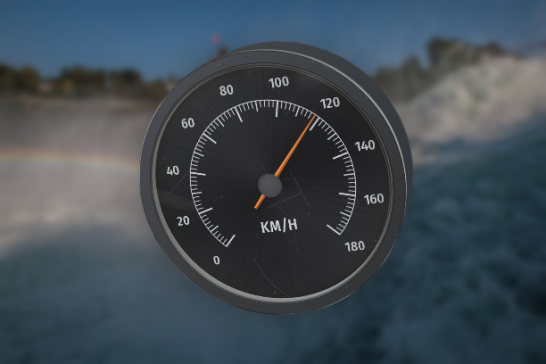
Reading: 118 km/h
